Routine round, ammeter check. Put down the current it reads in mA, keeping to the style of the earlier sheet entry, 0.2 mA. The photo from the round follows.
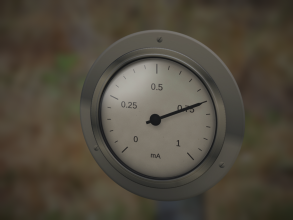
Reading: 0.75 mA
